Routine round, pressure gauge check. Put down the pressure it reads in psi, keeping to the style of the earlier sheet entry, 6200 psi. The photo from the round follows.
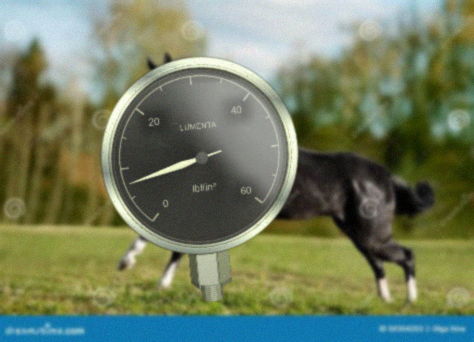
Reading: 7.5 psi
